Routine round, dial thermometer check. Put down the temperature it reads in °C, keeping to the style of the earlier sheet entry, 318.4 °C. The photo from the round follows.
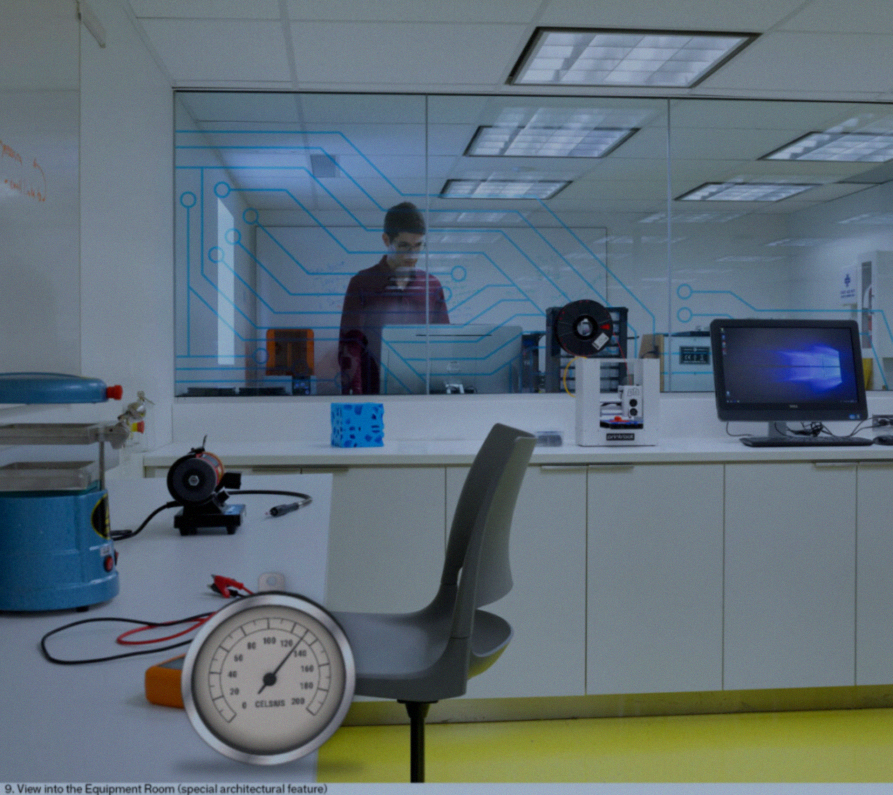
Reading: 130 °C
